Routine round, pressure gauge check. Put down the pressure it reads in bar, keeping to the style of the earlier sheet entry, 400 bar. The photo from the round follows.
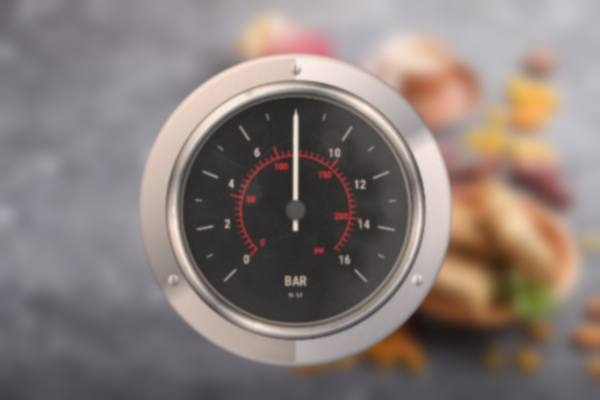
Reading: 8 bar
